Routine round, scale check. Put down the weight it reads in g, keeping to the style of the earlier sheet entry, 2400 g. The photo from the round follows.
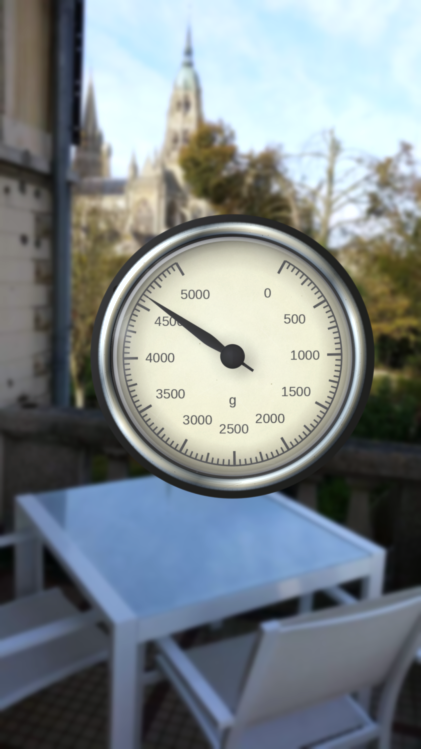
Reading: 4600 g
